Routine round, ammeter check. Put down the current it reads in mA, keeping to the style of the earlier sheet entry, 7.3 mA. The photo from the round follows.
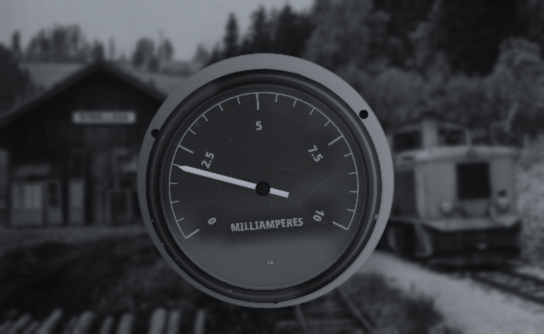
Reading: 2 mA
